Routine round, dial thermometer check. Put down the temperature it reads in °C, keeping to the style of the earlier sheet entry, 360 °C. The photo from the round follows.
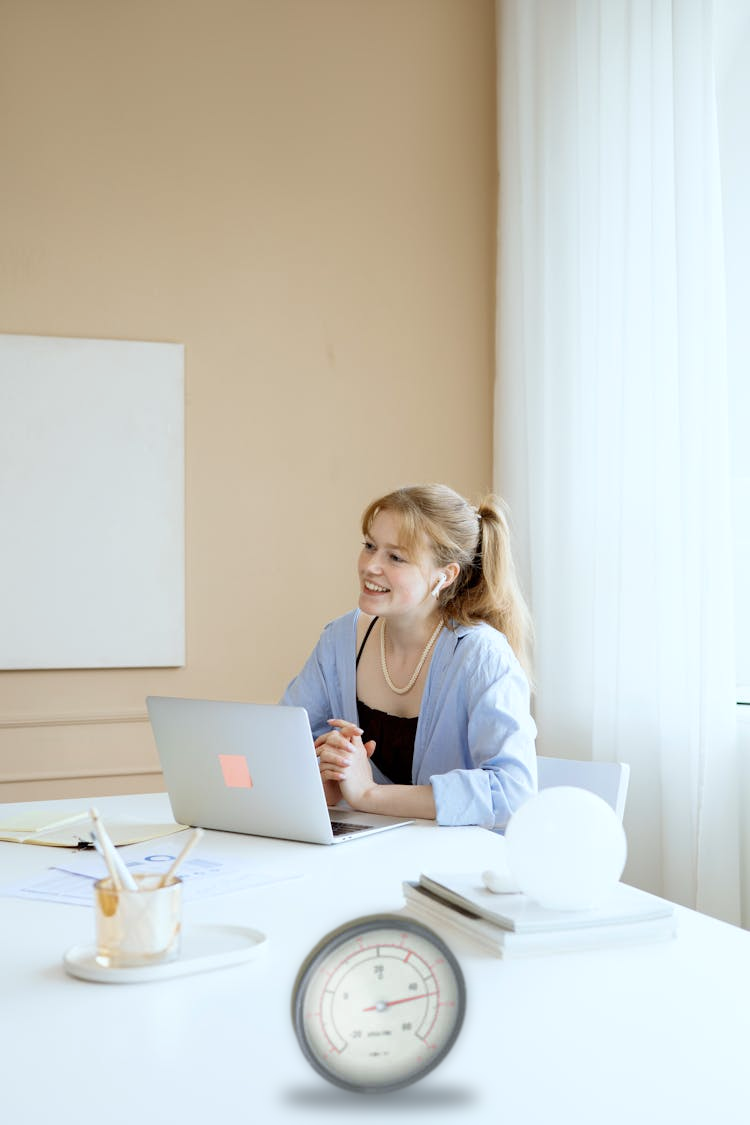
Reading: 45 °C
